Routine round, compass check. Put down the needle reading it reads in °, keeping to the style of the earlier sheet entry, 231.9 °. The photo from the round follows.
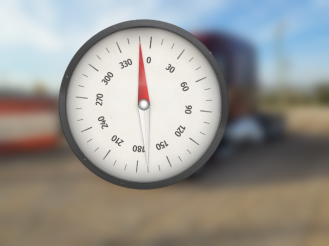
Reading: 350 °
